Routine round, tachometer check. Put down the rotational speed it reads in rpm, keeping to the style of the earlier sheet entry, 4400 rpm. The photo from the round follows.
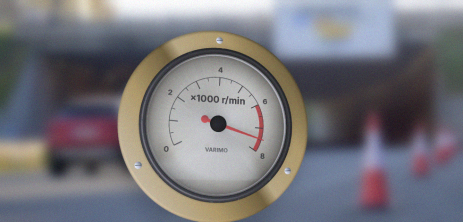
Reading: 7500 rpm
